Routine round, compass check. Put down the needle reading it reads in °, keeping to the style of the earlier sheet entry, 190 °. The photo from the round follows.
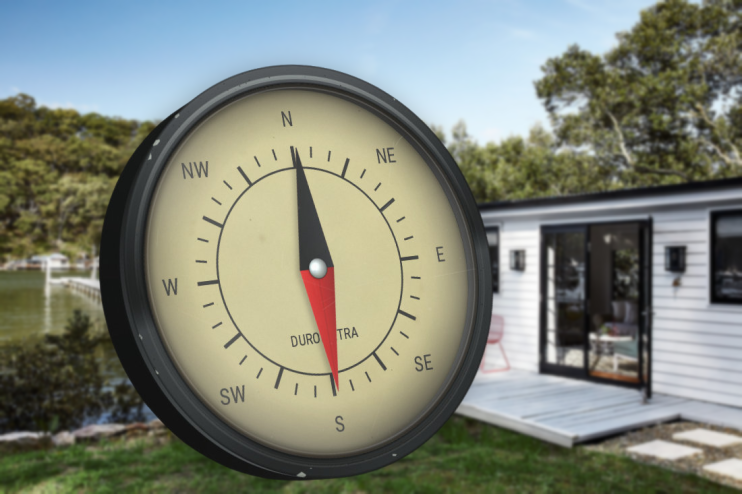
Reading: 180 °
